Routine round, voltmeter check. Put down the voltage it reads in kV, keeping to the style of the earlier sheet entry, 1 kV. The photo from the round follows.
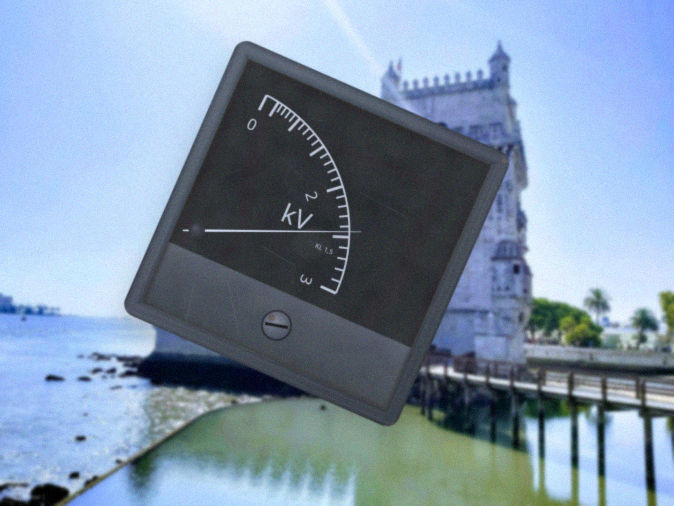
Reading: 2.45 kV
